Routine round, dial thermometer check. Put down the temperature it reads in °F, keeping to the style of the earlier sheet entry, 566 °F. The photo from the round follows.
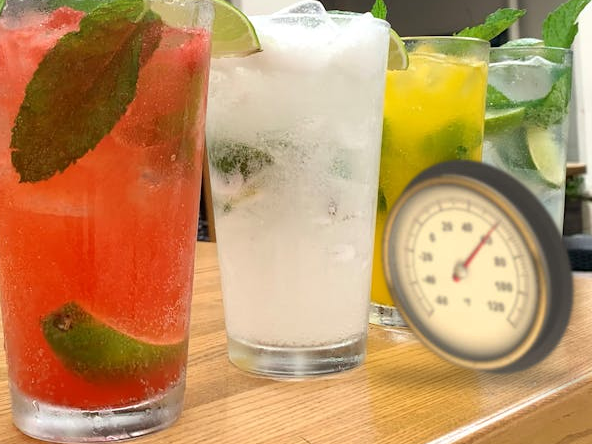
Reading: 60 °F
